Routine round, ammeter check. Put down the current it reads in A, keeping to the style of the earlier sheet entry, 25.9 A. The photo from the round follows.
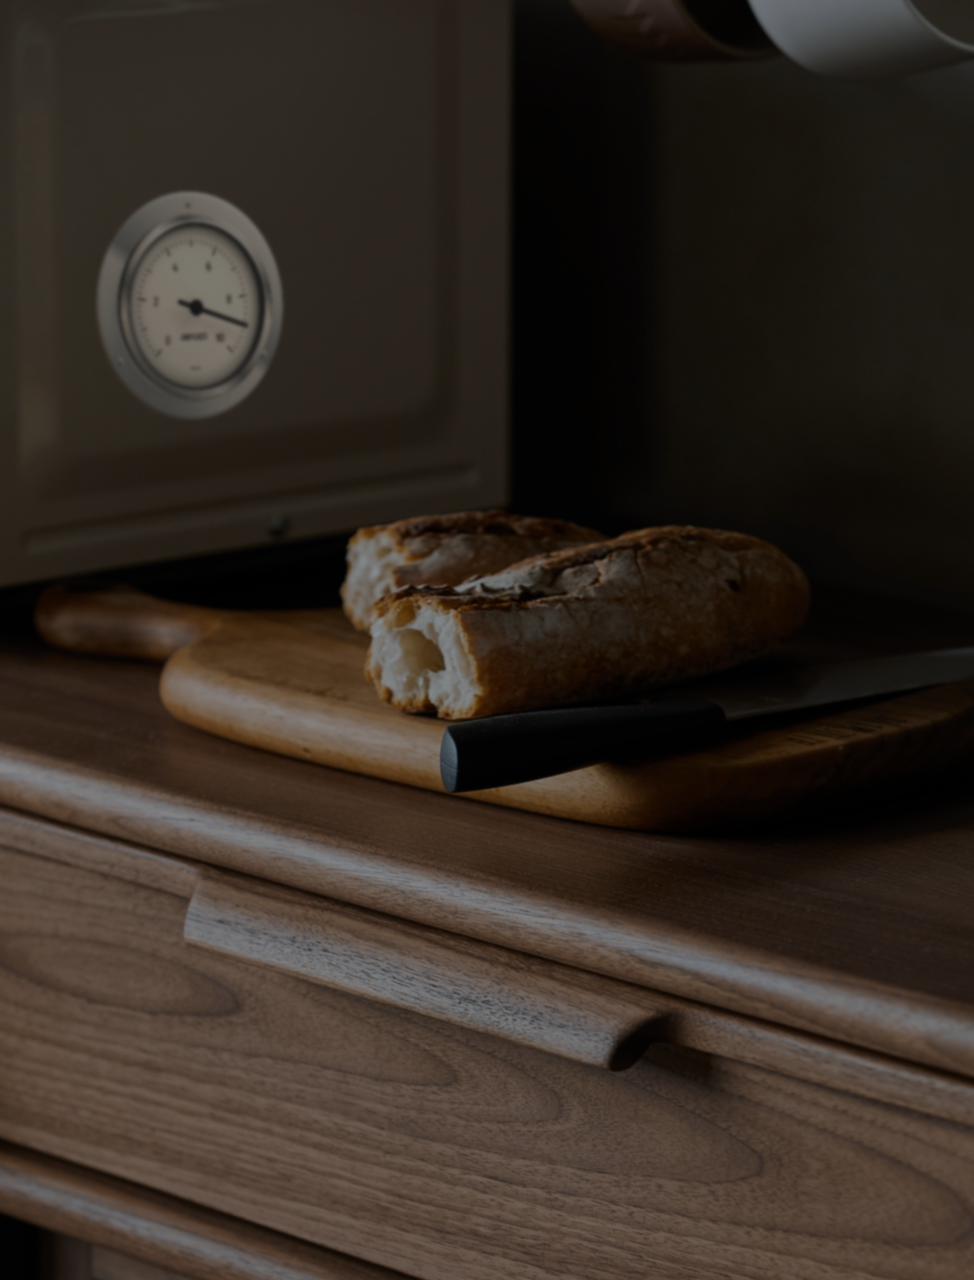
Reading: 9 A
